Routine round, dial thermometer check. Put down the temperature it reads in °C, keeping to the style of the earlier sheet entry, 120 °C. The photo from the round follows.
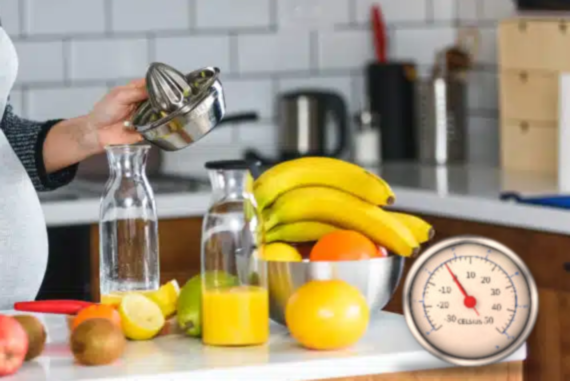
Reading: 0 °C
